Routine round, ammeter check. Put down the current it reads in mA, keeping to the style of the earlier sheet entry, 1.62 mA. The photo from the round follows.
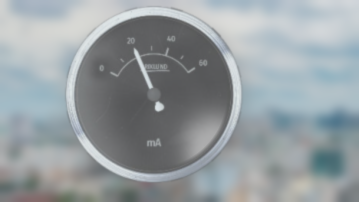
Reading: 20 mA
